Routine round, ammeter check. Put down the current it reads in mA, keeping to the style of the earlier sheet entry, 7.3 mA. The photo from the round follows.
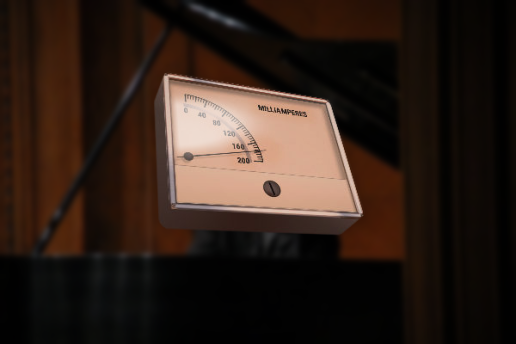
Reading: 180 mA
